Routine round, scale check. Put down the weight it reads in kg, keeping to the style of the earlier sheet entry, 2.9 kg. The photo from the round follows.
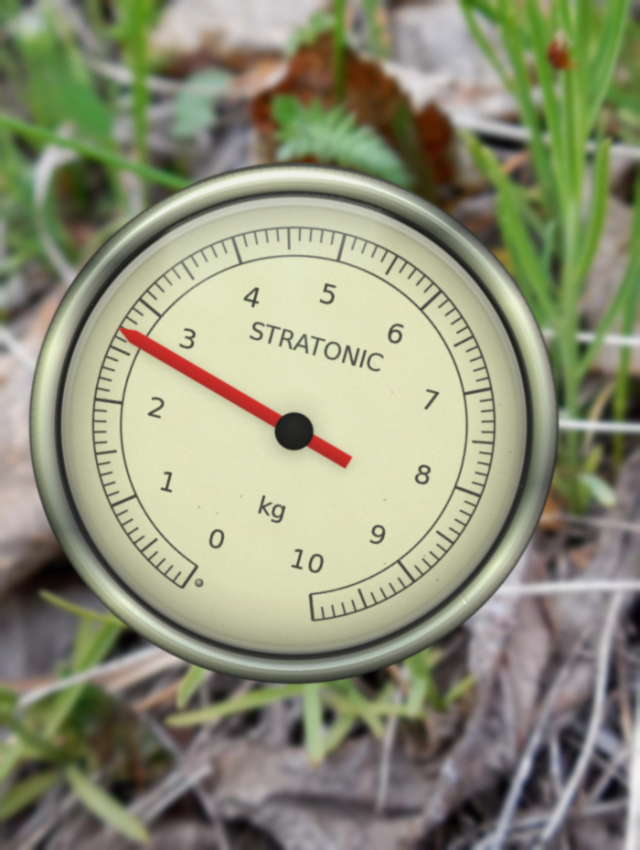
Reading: 2.7 kg
